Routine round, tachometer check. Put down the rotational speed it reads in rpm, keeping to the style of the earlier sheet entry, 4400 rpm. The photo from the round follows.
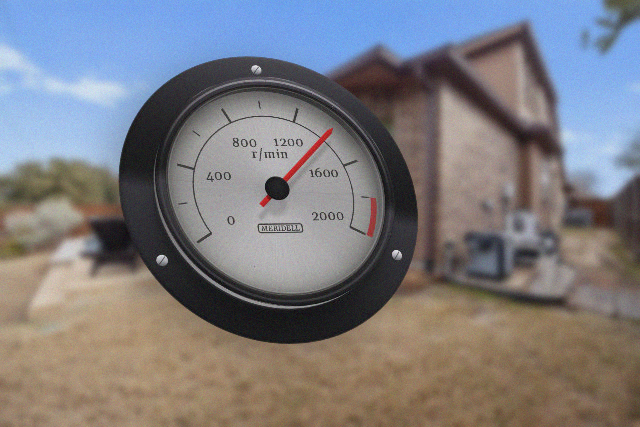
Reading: 1400 rpm
